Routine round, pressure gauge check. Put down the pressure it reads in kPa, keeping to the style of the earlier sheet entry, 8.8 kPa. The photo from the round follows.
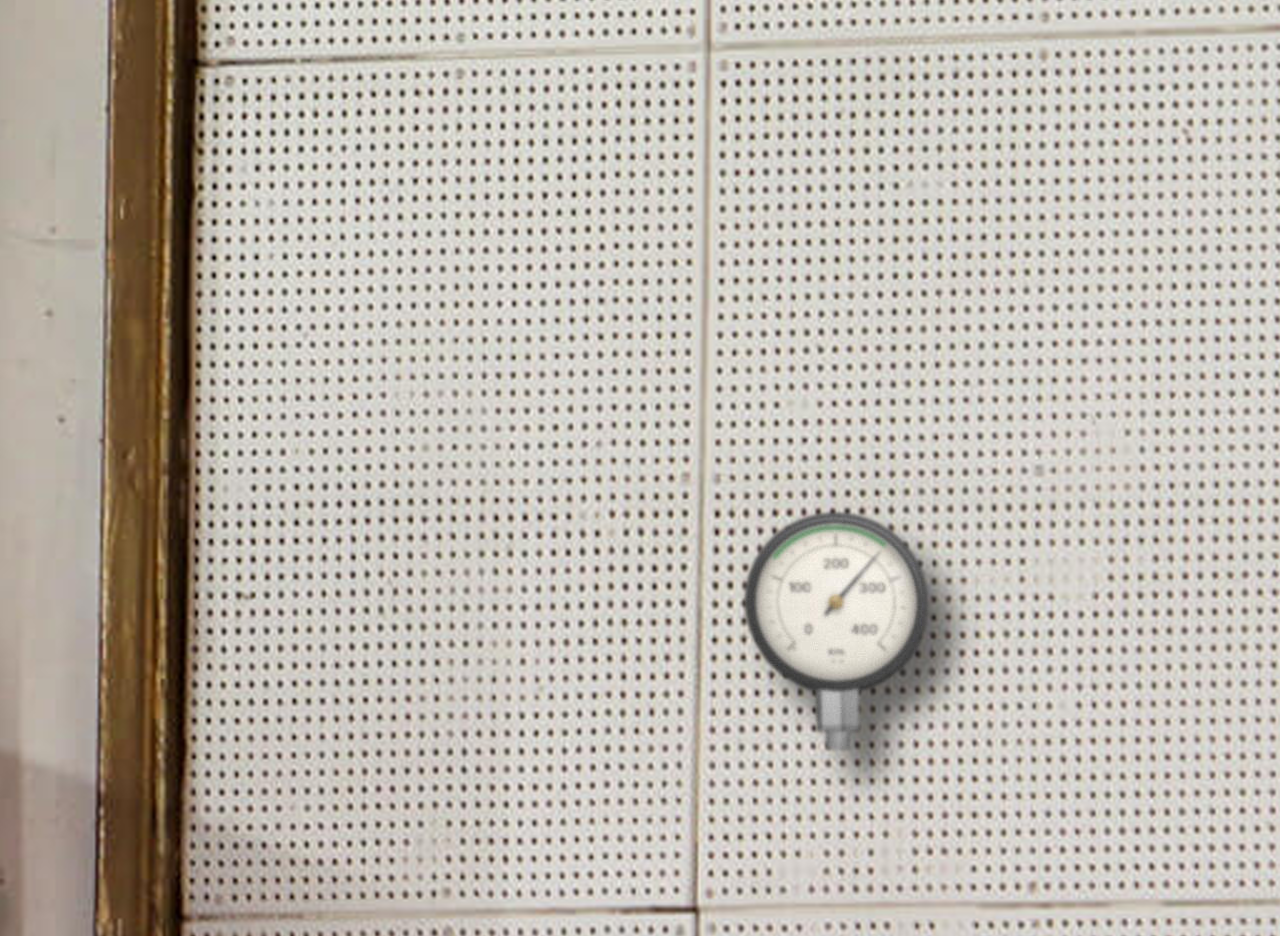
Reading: 260 kPa
